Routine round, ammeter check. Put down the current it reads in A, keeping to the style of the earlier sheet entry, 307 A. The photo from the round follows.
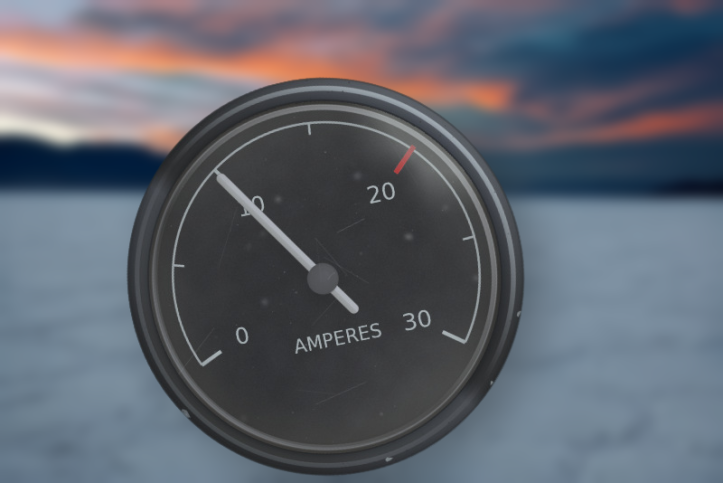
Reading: 10 A
